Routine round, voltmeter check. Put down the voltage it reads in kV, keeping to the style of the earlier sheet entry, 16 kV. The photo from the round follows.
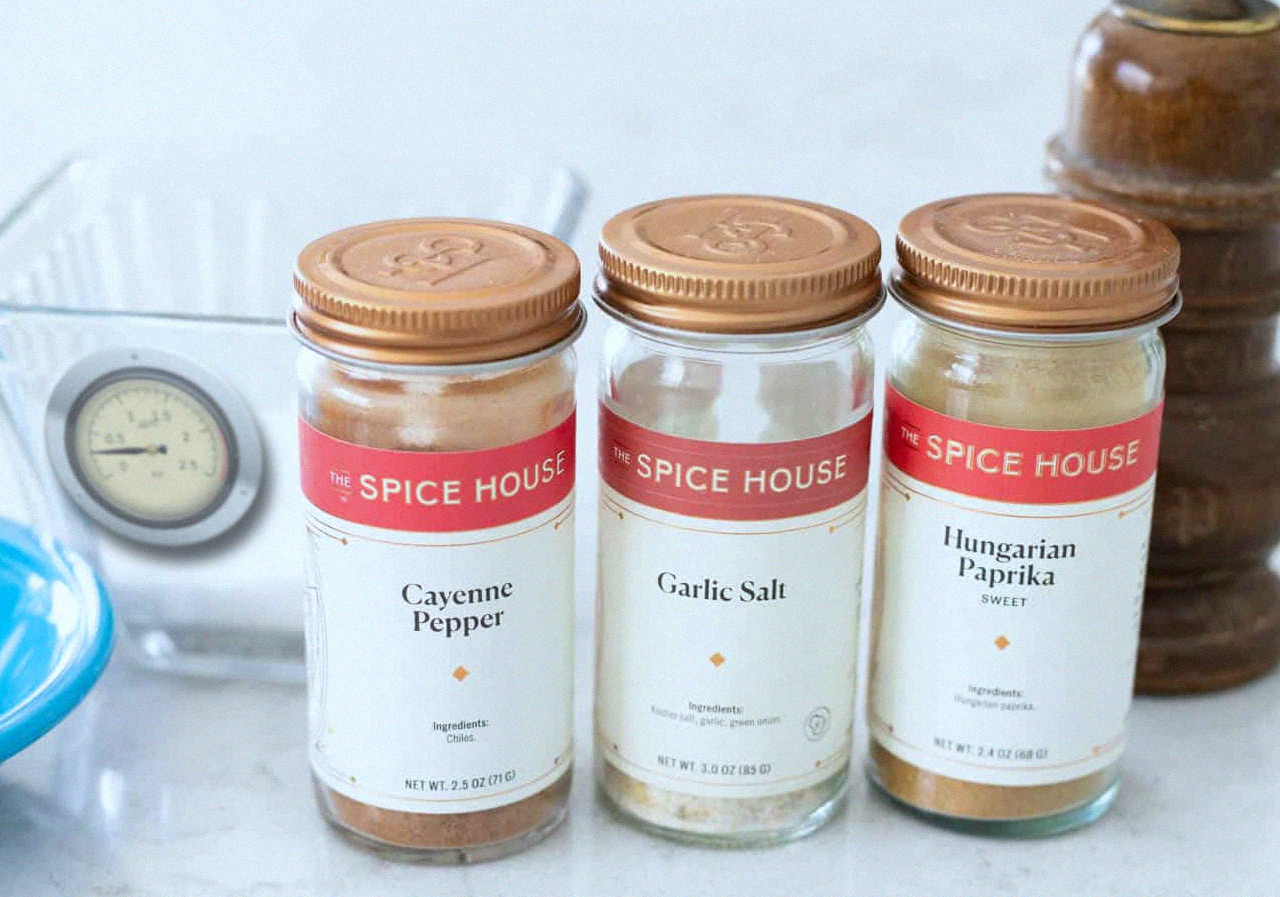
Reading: 0.3 kV
